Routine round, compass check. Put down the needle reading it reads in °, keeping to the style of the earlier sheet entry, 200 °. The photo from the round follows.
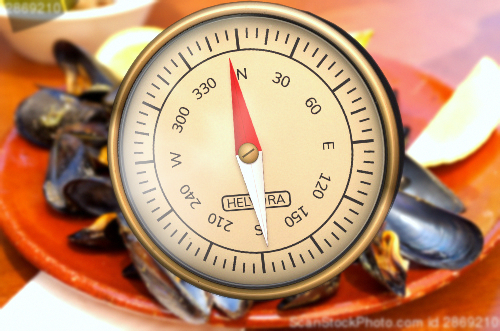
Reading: 355 °
